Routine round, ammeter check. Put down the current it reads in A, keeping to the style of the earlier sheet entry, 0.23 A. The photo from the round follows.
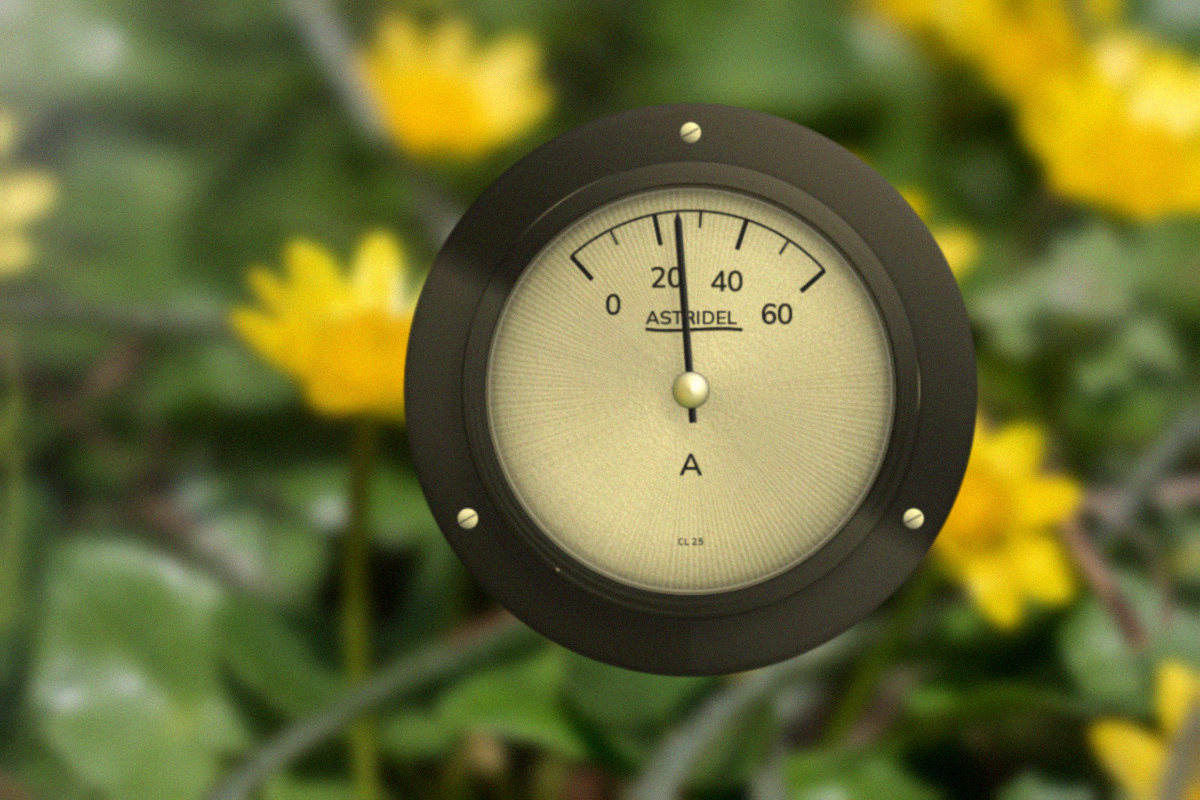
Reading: 25 A
